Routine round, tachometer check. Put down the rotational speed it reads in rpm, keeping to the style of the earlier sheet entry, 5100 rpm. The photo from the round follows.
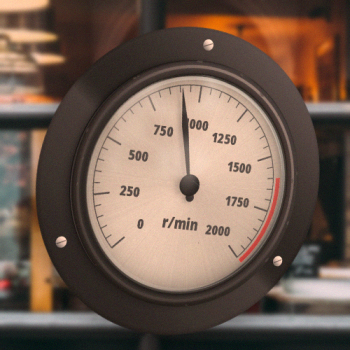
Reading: 900 rpm
